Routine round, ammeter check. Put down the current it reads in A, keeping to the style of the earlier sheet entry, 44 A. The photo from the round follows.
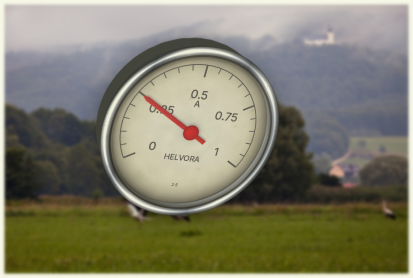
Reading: 0.25 A
